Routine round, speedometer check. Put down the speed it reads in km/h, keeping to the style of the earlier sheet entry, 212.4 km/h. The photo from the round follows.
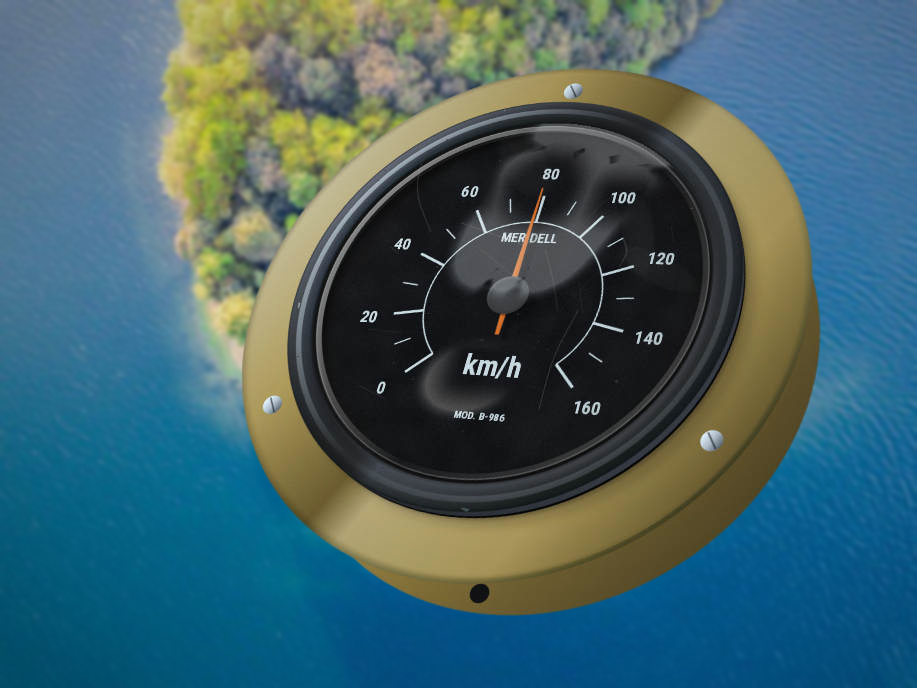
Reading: 80 km/h
